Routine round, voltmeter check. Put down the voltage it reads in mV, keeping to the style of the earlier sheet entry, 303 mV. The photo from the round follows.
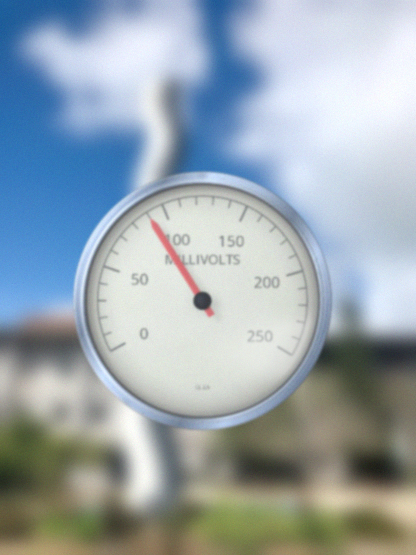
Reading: 90 mV
